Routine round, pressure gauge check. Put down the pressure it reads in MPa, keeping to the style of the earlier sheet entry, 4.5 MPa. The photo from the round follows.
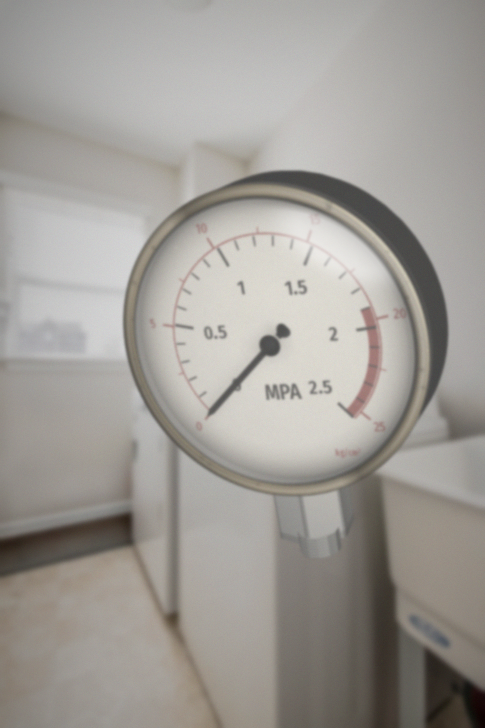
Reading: 0 MPa
